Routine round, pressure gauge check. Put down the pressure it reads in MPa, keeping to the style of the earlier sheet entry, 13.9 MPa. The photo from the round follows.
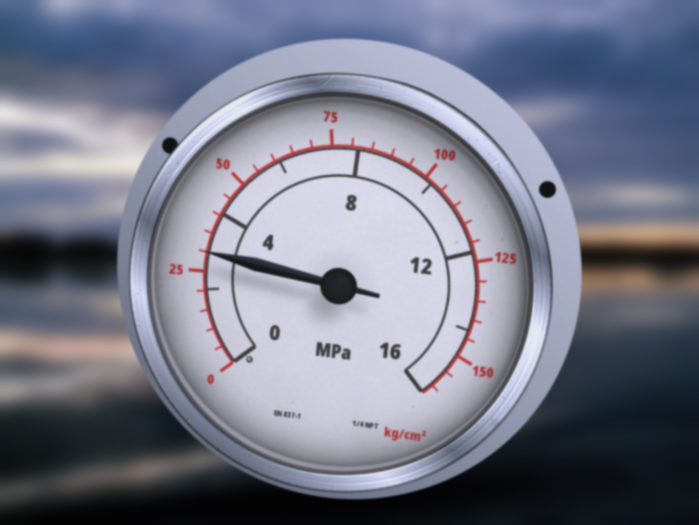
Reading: 3 MPa
